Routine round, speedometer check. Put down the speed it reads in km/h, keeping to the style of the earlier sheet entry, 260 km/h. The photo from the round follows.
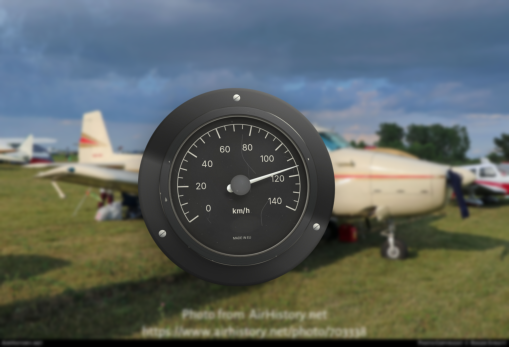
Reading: 115 km/h
